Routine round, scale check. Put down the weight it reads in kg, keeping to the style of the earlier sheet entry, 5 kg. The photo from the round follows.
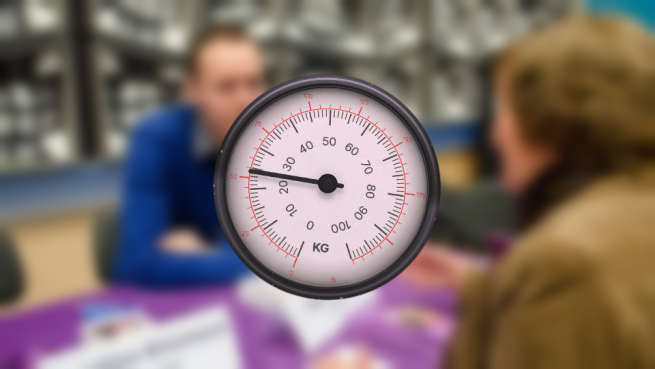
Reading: 24 kg
